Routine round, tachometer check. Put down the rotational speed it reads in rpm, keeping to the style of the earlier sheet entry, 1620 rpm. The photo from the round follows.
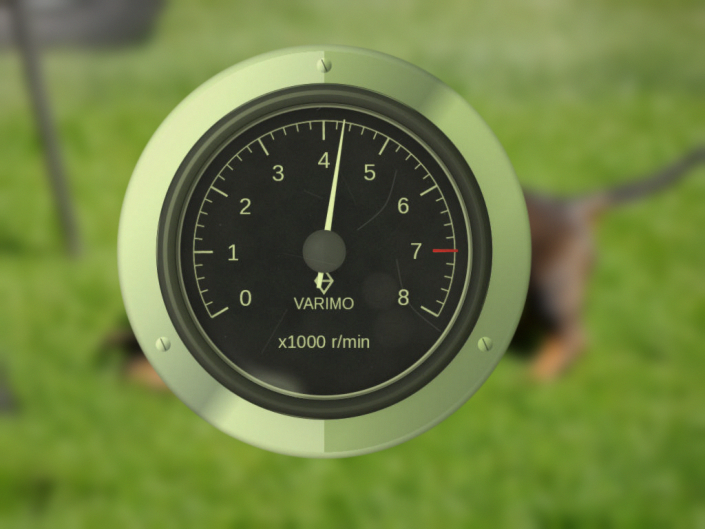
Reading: 4300 rpm
